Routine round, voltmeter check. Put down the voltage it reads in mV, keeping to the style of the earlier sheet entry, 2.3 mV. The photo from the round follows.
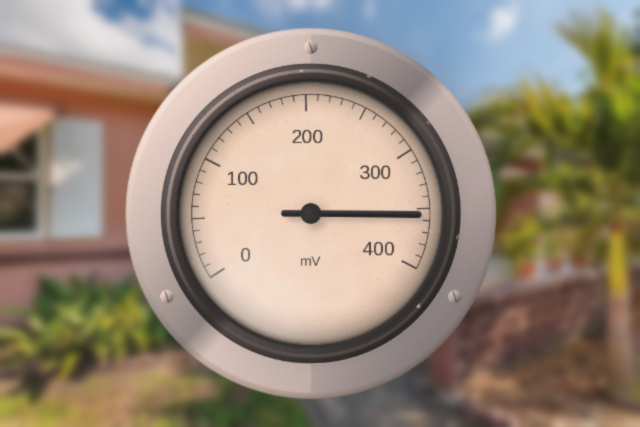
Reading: 355 mV
